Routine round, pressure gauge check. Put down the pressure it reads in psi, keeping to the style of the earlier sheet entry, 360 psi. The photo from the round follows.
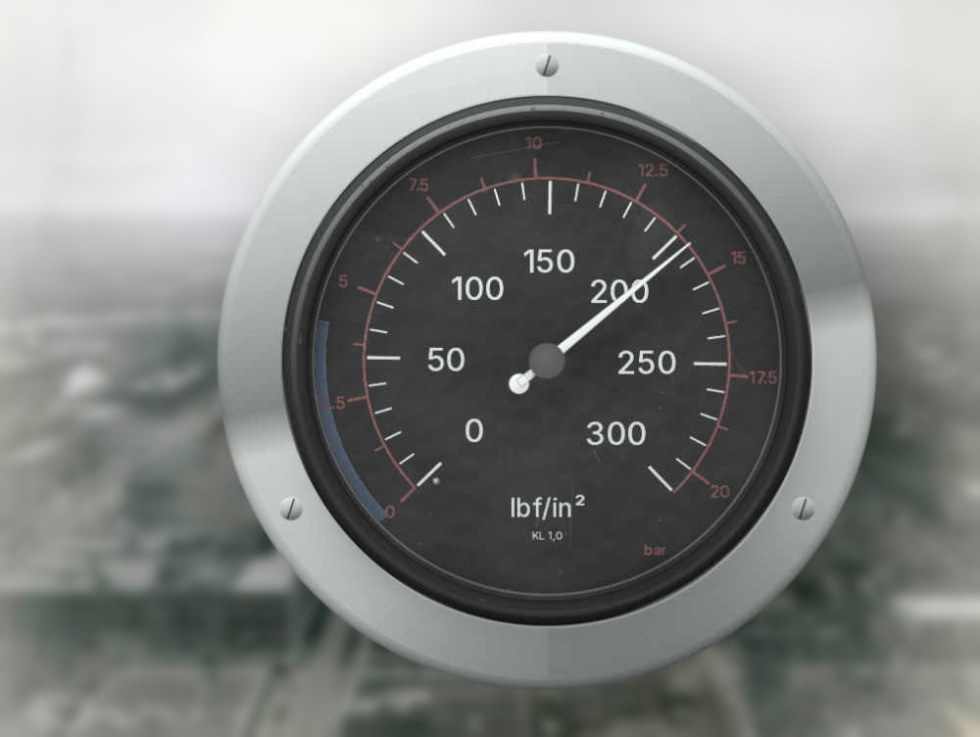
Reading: 205 psi
